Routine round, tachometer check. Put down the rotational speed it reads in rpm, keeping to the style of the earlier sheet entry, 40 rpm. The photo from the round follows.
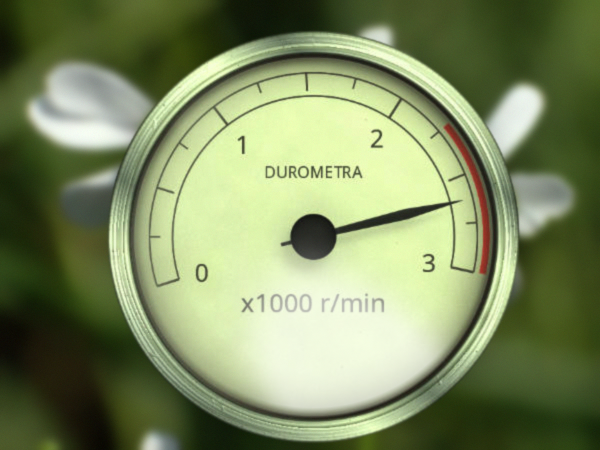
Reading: 2625 rpm
